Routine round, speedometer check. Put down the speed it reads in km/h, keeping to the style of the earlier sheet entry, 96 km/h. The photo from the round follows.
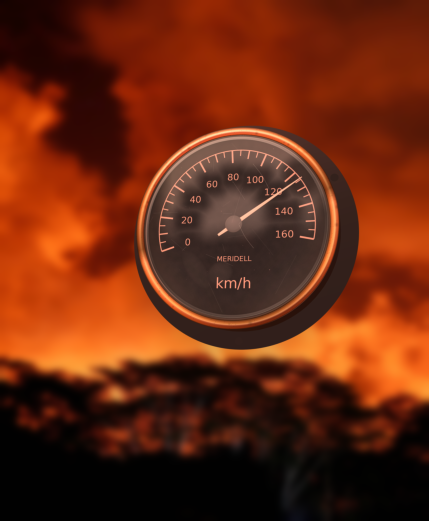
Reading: 125 km/h
